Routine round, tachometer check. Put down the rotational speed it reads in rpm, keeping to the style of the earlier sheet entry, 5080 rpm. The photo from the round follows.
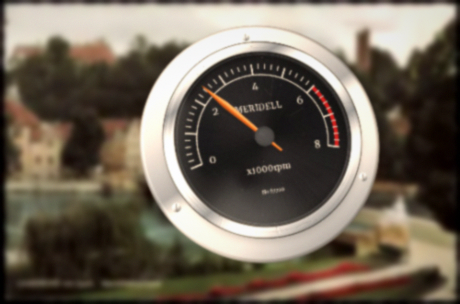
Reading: 2400 rpm
